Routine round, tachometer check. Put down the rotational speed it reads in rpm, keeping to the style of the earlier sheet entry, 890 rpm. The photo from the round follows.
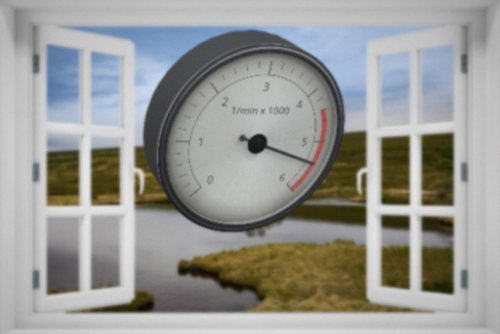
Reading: 5400 rpm
